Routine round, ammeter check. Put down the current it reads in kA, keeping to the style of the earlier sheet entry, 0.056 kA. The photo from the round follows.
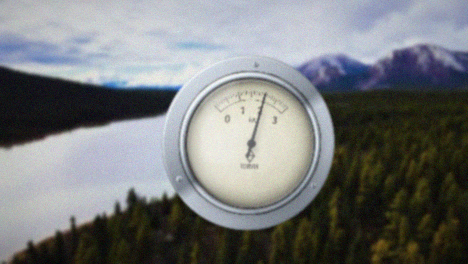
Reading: 2 kA
